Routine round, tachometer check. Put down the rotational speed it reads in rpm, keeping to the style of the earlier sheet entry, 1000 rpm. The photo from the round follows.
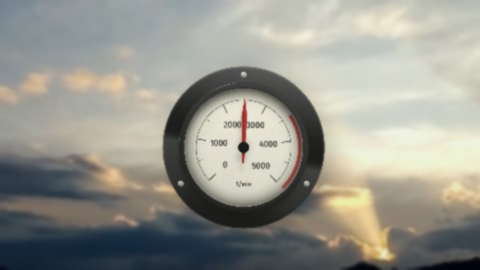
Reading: 2500 rpm
